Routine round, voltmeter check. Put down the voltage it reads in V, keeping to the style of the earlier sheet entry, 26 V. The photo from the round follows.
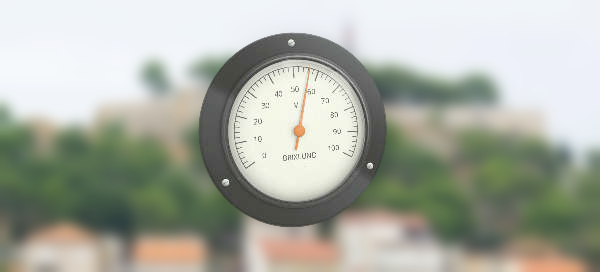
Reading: 56 V
